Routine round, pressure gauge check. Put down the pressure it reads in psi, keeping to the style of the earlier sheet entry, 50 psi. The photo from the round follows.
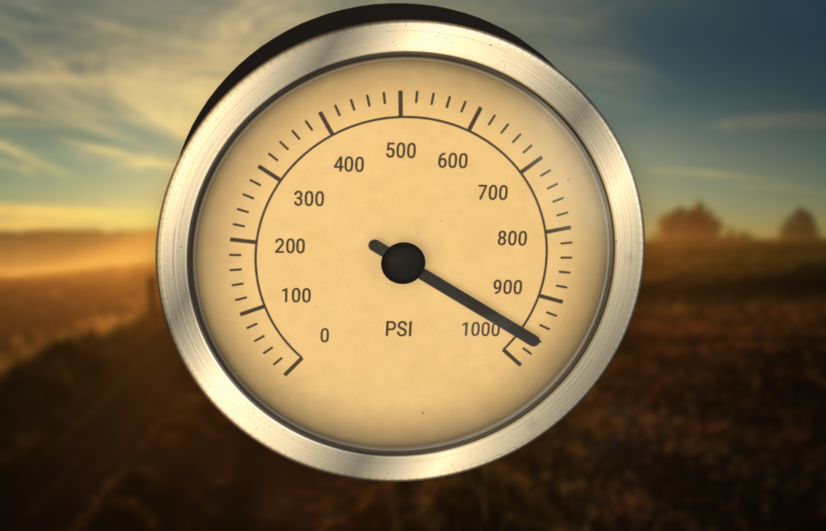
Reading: 960 psi
